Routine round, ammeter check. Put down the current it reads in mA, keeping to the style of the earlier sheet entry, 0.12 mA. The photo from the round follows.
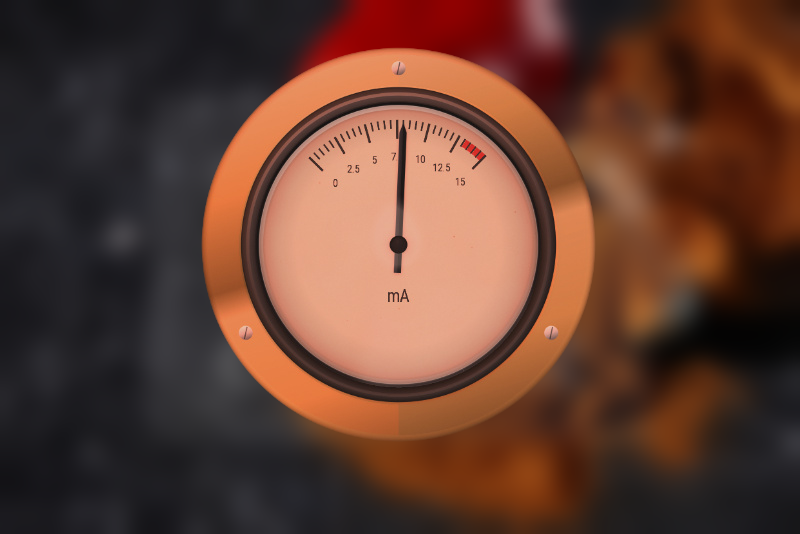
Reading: 8 mA
